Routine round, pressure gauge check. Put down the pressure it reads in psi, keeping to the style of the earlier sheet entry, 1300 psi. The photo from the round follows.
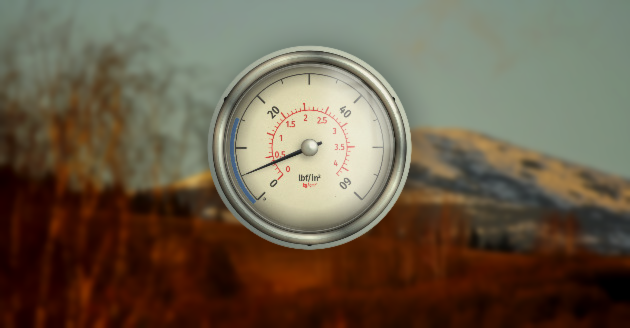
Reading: 5 psi
